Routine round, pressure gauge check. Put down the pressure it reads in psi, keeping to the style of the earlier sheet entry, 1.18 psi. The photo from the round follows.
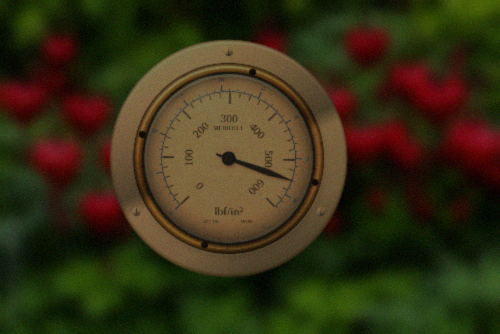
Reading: 540 psi
